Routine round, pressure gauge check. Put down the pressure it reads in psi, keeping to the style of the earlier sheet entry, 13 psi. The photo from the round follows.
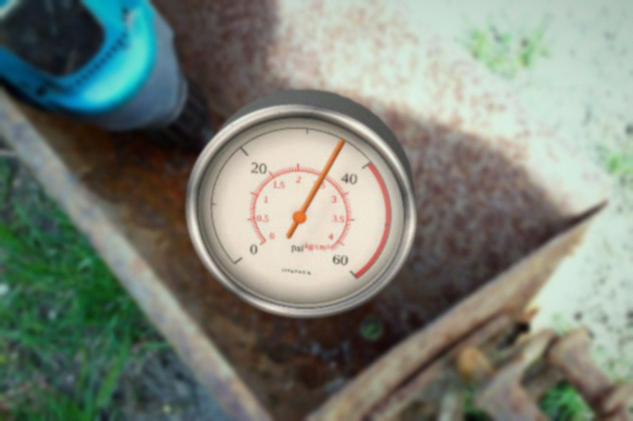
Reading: 35 psi
